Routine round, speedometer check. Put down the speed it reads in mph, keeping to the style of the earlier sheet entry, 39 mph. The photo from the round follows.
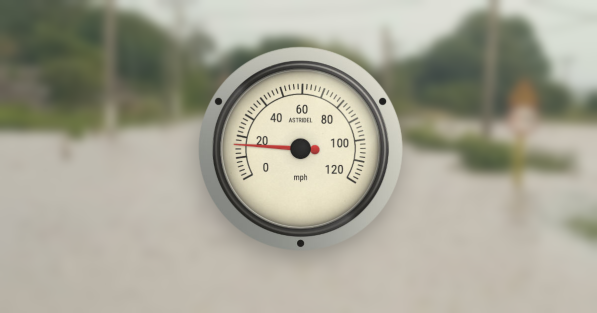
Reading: 16 mph
